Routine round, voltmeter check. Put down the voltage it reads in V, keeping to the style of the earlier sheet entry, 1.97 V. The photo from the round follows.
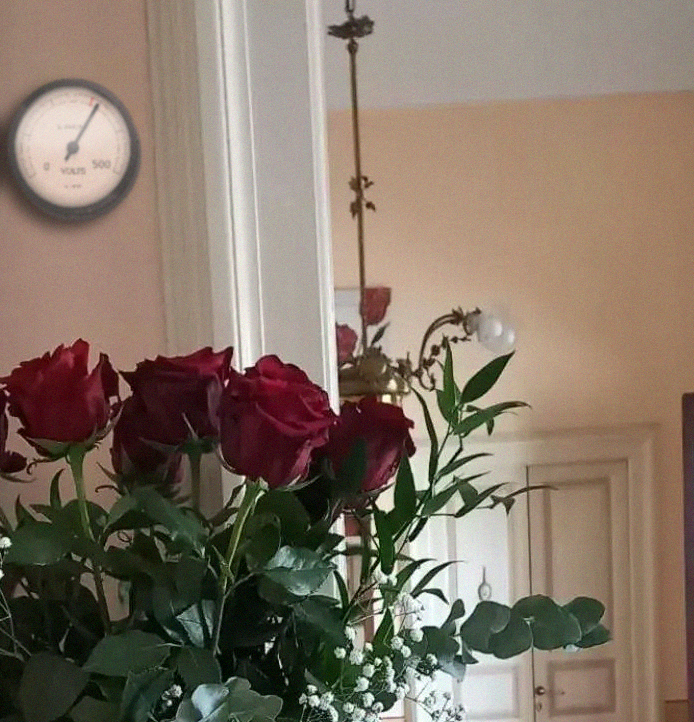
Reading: 320 V
